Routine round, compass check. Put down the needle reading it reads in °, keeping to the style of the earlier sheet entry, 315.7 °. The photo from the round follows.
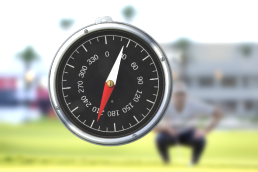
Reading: 205 °
